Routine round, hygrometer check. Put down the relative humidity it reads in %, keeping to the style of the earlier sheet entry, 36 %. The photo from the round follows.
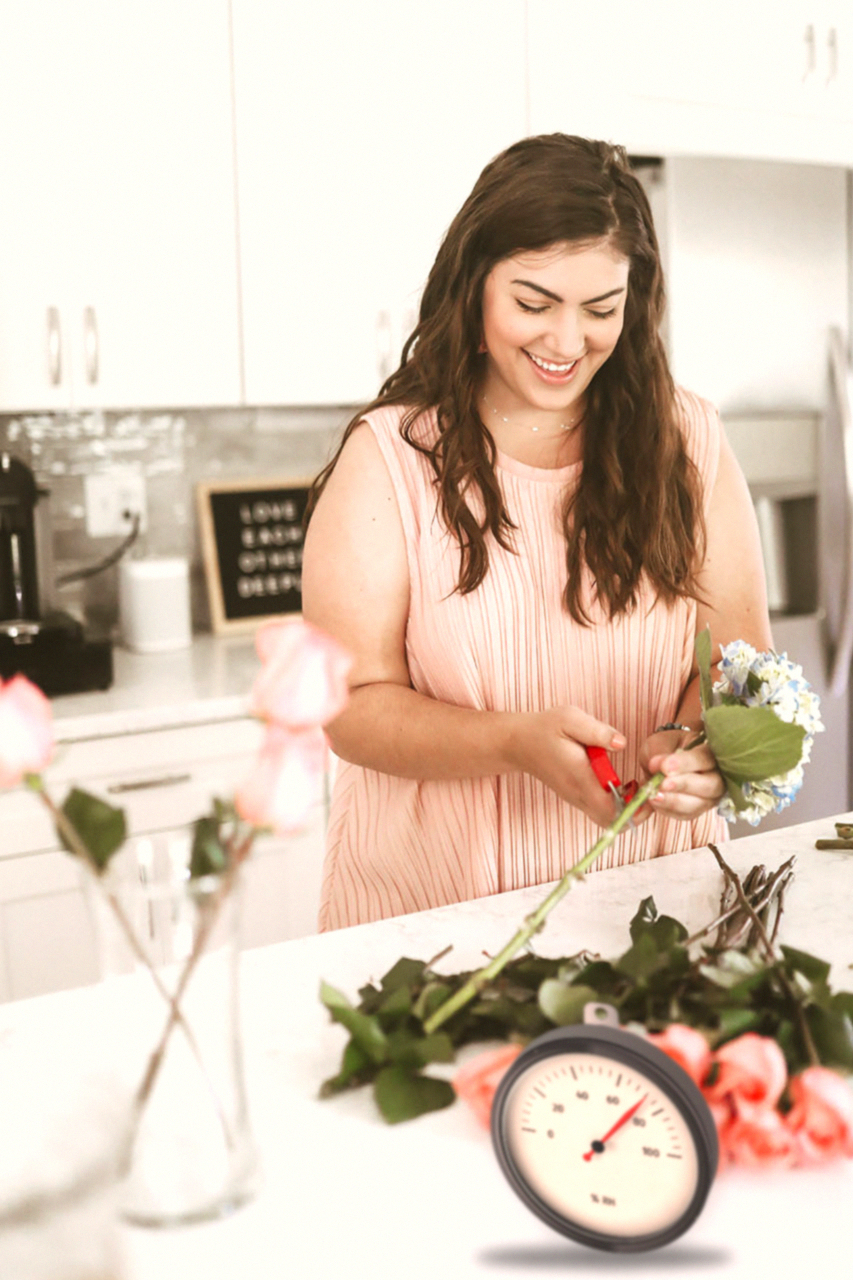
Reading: 72 %
